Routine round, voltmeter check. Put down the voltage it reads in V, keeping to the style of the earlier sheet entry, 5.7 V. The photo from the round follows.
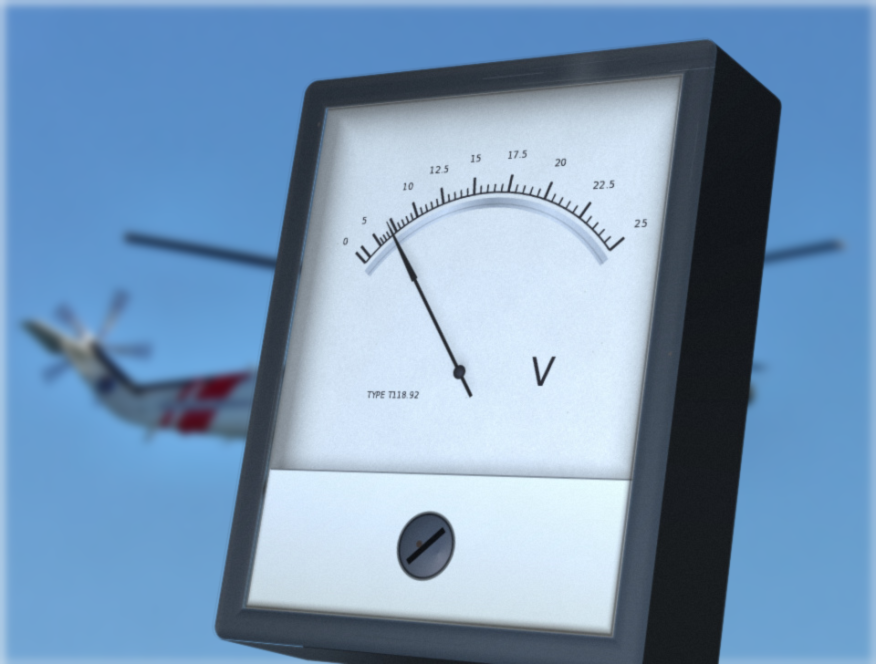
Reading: 7.5 V
